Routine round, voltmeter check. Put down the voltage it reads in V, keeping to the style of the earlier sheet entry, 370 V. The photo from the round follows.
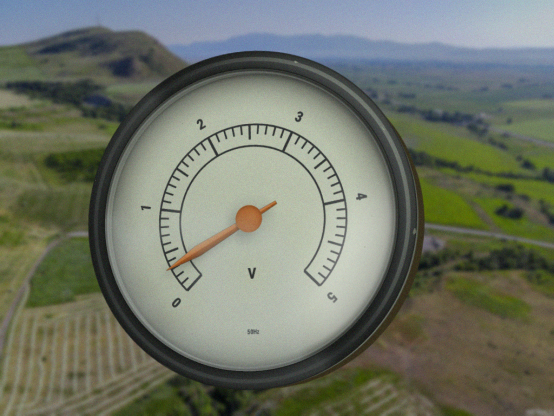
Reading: 0.3 V
